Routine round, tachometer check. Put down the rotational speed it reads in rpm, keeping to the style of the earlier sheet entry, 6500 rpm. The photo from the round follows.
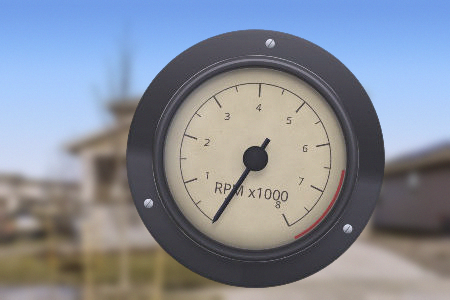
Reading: 0 rpm
